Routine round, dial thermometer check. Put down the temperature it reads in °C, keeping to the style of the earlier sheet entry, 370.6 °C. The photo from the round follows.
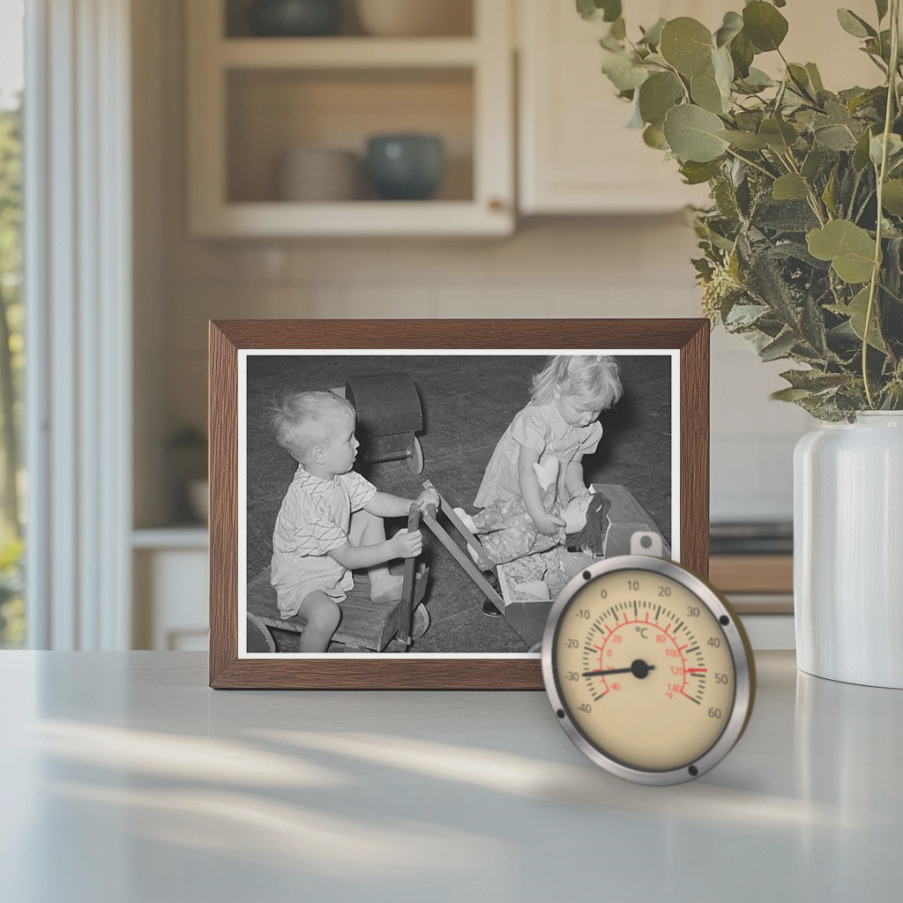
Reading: -30 °C
